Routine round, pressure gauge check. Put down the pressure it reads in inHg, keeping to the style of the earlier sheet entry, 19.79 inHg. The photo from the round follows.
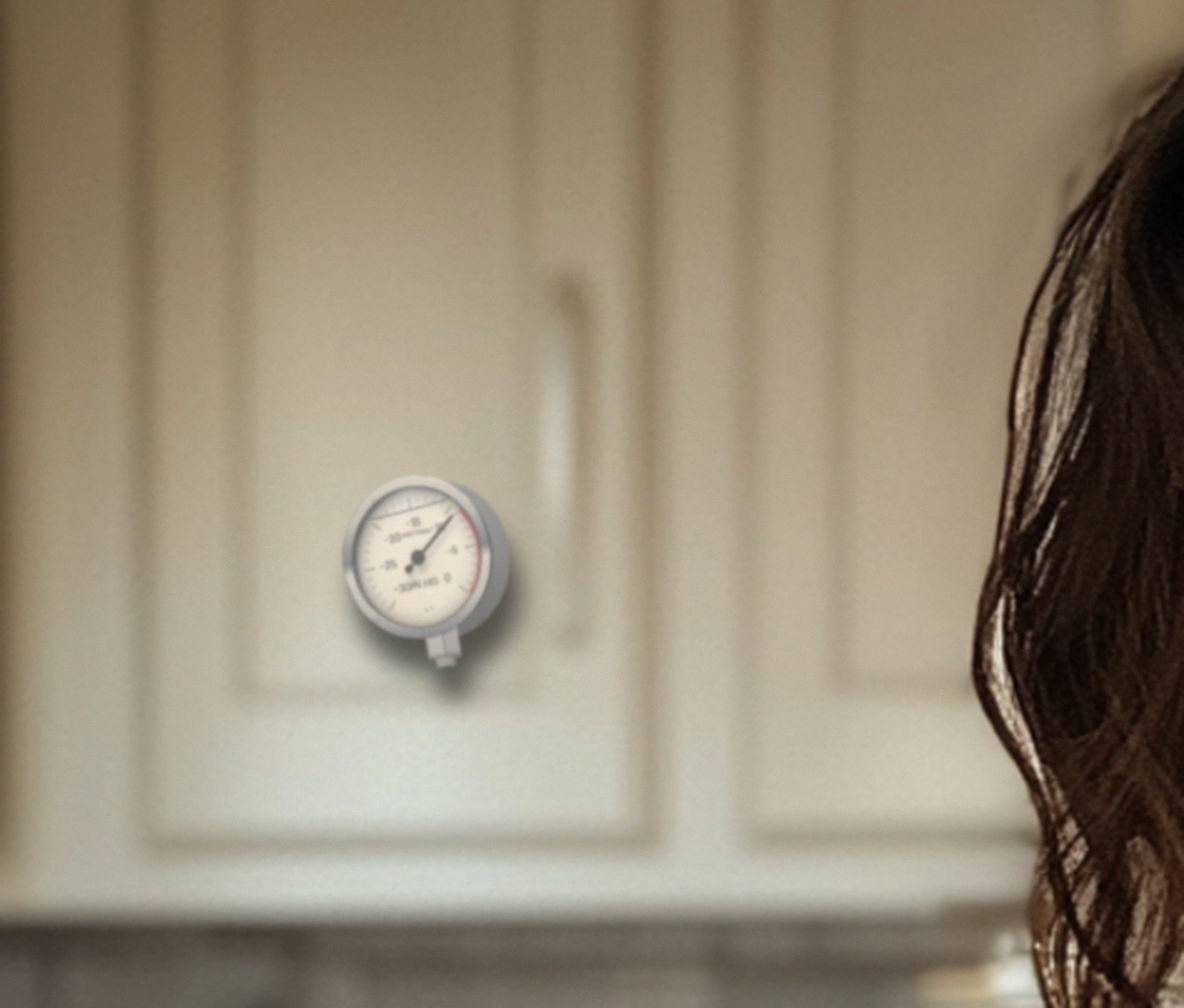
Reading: -9 inHg
